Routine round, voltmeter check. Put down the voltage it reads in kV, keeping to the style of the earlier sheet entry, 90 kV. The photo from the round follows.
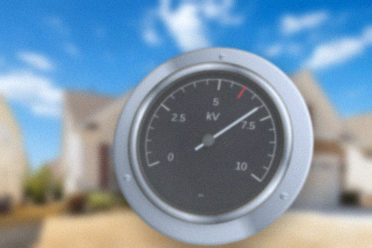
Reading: 7 kV
